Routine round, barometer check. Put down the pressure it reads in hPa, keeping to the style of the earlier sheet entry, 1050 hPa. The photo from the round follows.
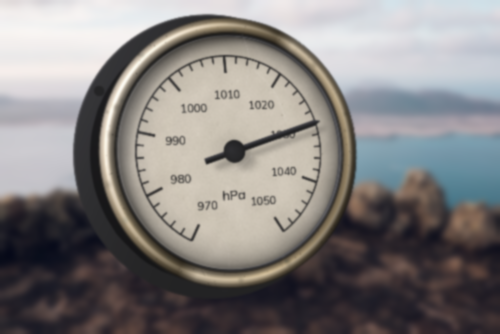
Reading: 1030 hPa
